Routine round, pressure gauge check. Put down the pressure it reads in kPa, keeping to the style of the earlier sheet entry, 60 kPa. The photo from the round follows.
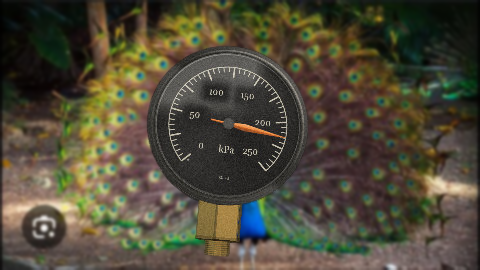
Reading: 215 kPa
